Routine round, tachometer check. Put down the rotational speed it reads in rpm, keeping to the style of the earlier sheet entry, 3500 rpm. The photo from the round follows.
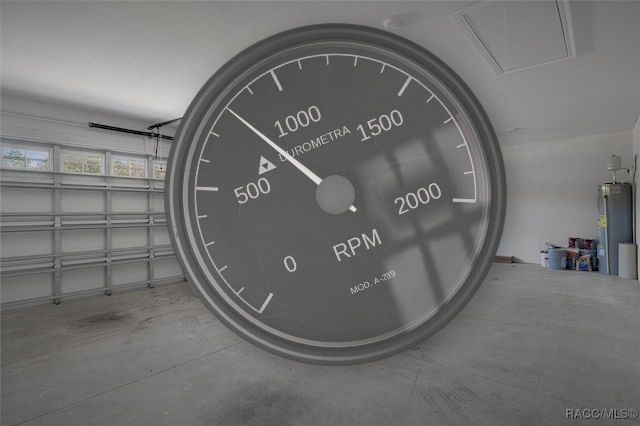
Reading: 800 rpm
